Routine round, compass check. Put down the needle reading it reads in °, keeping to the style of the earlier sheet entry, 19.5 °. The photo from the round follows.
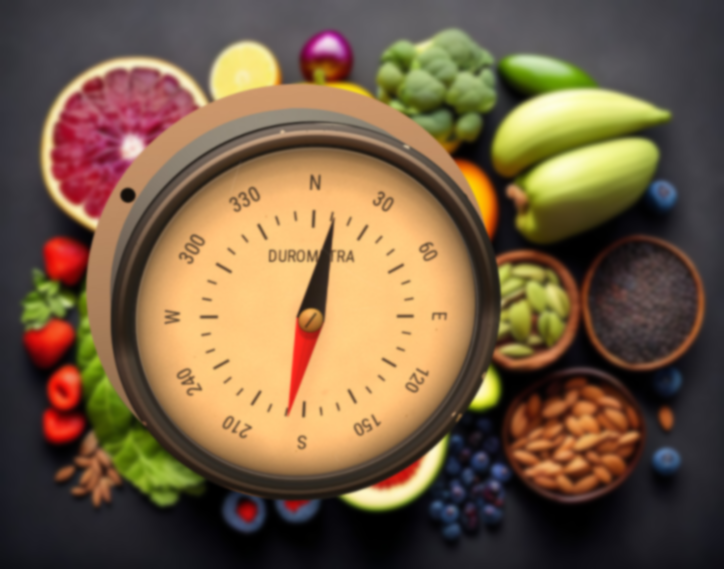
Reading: 190 °
